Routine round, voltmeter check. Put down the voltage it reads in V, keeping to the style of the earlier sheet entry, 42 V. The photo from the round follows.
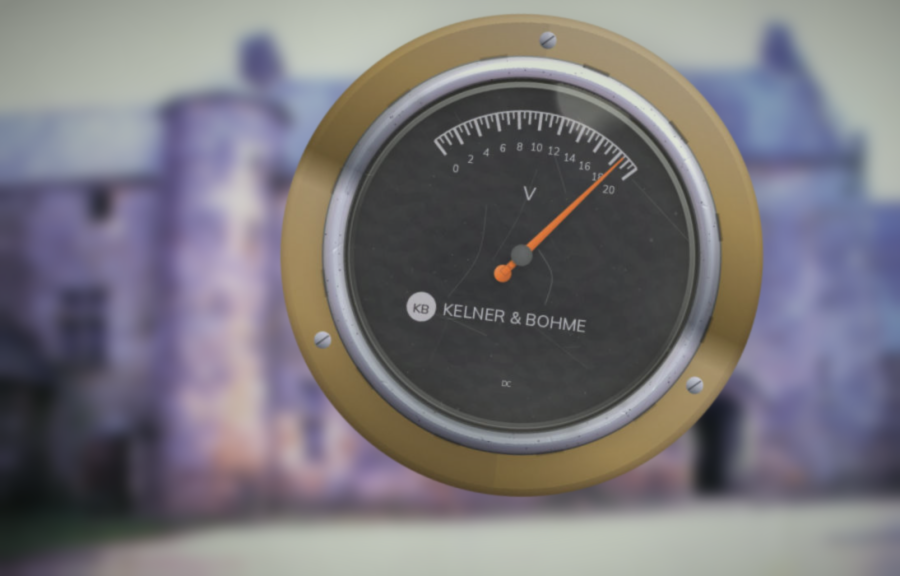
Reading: 18.5 V
